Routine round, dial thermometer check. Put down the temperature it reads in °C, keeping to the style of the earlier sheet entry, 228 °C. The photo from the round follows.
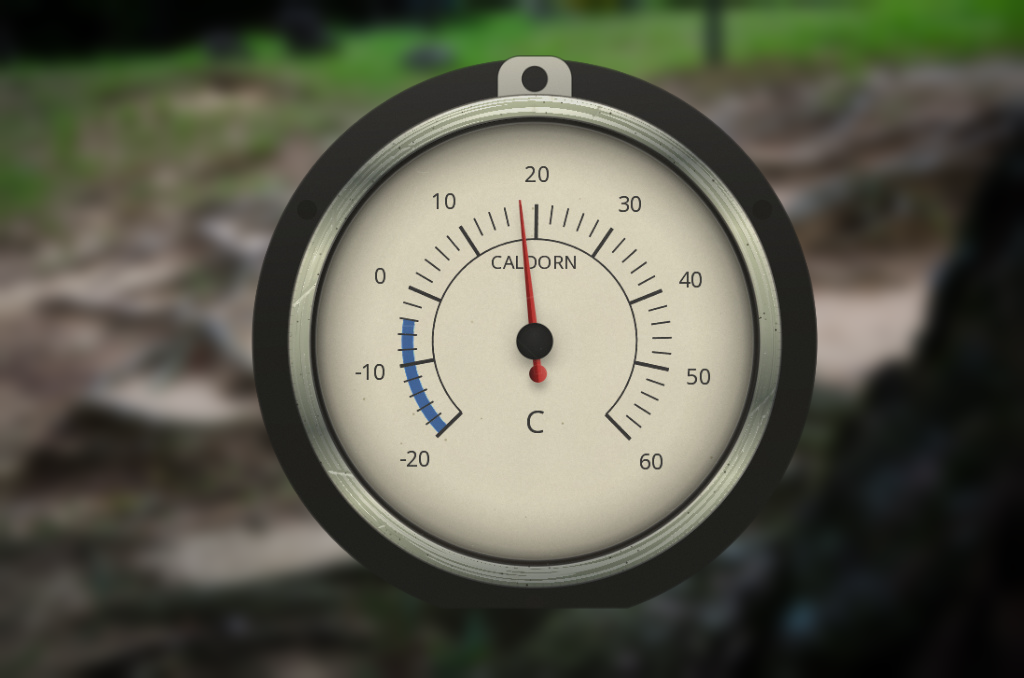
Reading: 18 °C
